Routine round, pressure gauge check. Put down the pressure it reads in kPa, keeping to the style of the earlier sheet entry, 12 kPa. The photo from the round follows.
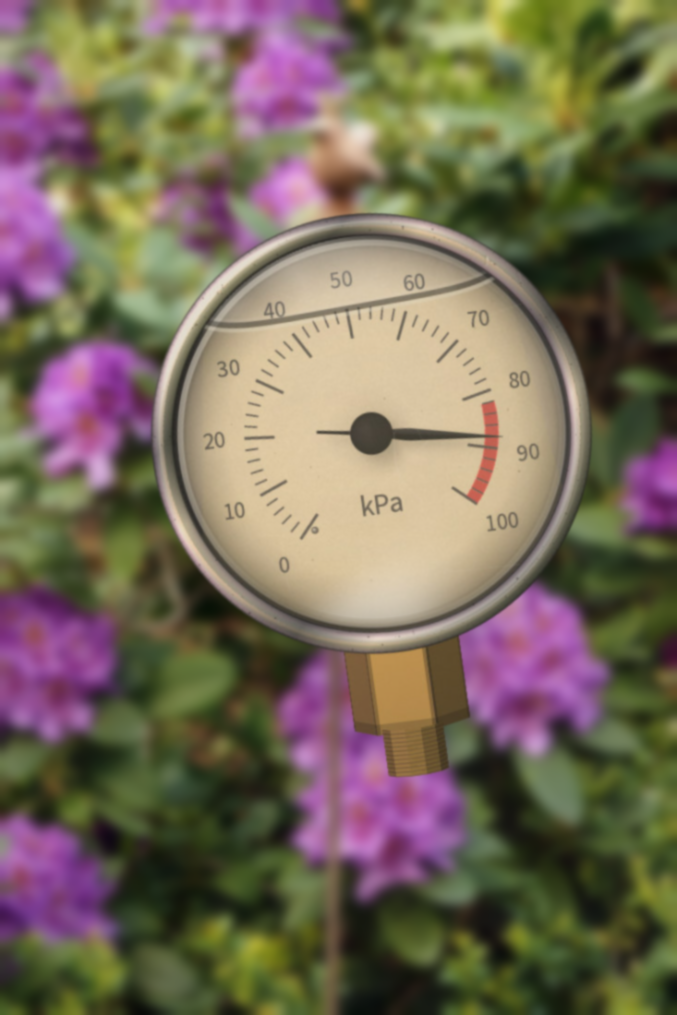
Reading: 88 kPa
